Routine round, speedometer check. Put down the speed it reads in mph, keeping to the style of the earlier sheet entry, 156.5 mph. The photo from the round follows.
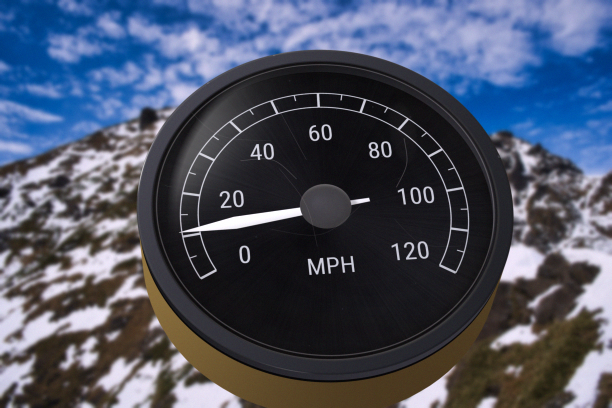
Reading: 10 mph
